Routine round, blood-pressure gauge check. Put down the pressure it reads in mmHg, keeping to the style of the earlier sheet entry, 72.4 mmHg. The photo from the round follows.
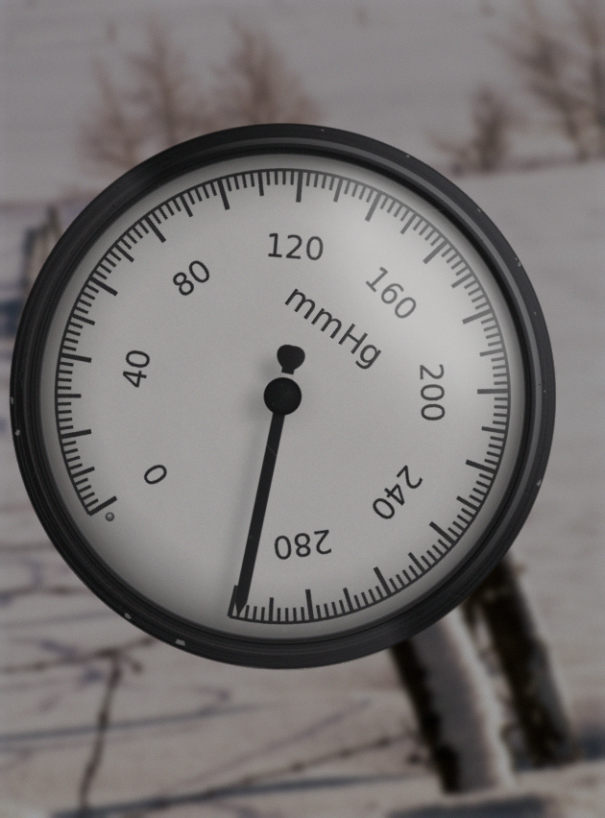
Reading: 298 mmHg
